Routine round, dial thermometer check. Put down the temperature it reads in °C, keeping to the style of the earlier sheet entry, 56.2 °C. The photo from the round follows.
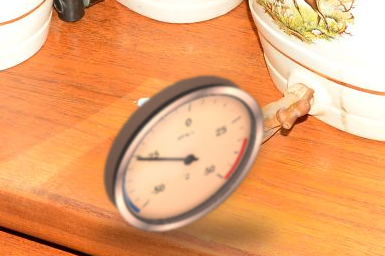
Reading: -25 °C
